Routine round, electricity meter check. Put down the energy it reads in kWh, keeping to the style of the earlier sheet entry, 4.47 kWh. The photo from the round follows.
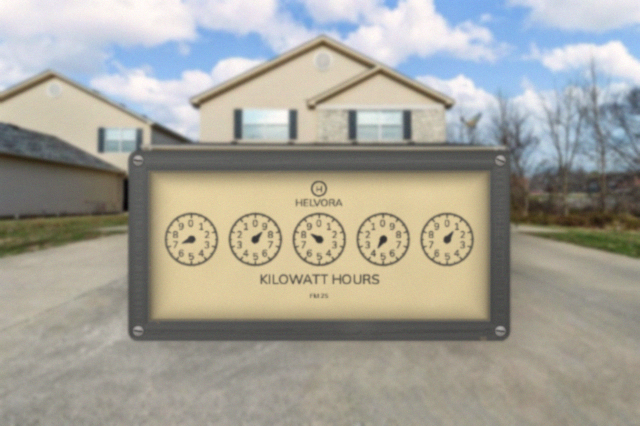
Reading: 68841 kWh
